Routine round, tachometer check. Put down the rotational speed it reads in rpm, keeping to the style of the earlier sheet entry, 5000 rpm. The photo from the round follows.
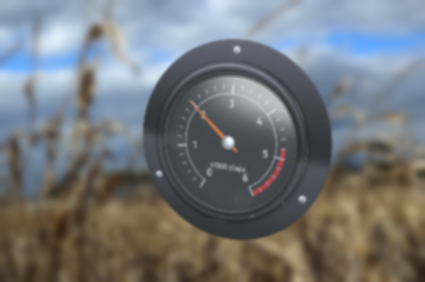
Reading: 2000 rpm
